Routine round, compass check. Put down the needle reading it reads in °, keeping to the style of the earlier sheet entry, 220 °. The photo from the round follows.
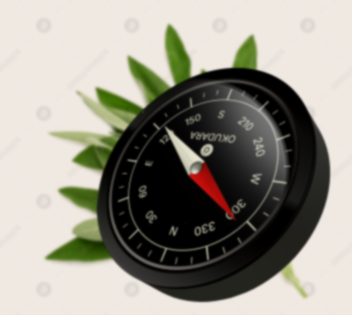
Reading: 305 °
